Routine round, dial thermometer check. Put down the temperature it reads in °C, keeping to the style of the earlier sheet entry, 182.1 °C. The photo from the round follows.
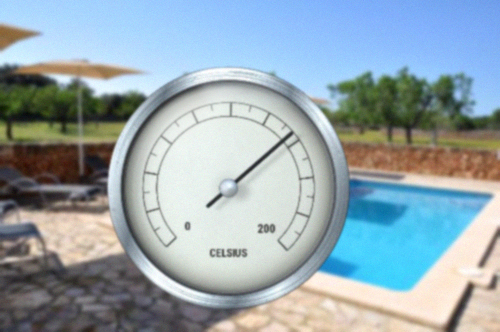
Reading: 135 °C
